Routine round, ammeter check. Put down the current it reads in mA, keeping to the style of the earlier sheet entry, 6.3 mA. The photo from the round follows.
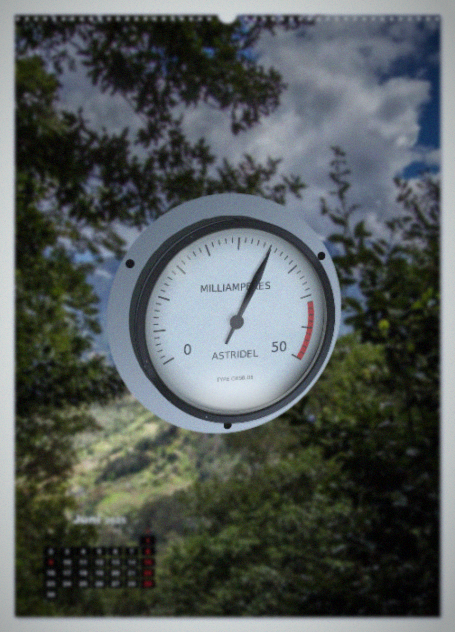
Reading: 30 mA
